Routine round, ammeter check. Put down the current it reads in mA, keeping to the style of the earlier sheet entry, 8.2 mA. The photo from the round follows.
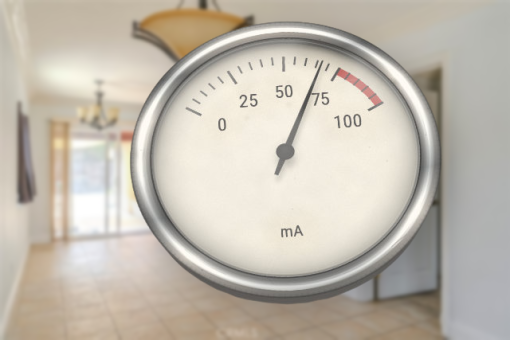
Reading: 67.5 mA
